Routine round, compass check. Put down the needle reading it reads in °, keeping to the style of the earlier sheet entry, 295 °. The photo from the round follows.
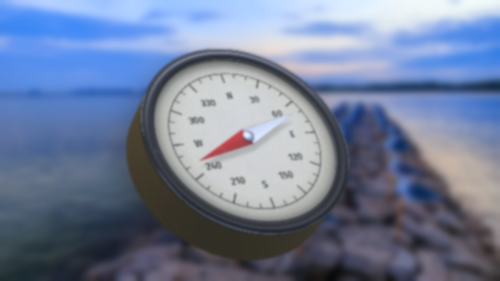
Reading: 250 °
